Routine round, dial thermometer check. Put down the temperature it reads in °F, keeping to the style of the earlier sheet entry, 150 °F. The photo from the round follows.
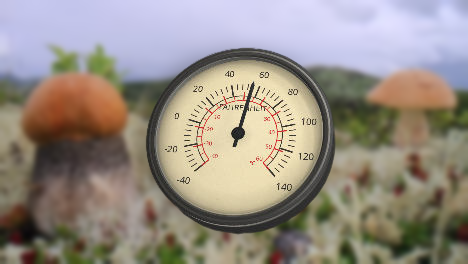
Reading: 56 °F
